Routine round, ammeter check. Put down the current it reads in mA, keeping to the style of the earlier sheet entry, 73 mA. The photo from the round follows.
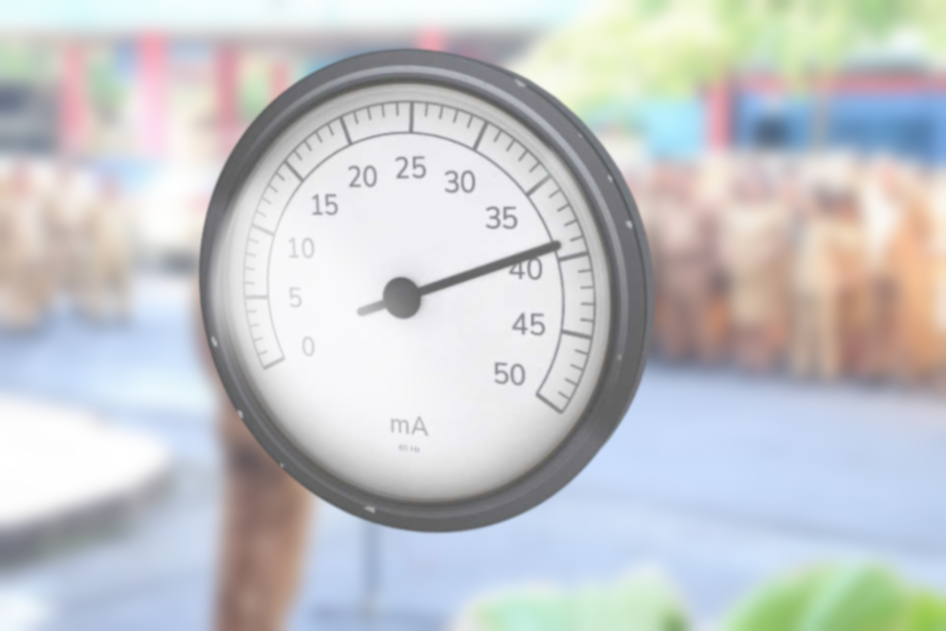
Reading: 39 mA
